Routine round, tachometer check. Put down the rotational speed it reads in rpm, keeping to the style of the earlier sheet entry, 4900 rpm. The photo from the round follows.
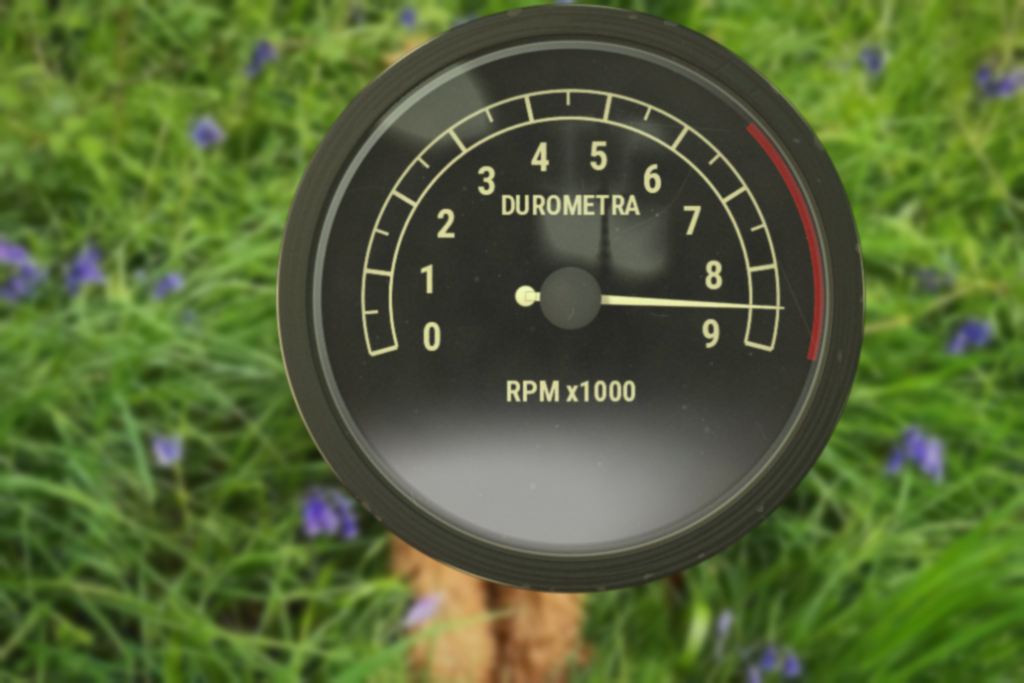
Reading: 8500 rpm
